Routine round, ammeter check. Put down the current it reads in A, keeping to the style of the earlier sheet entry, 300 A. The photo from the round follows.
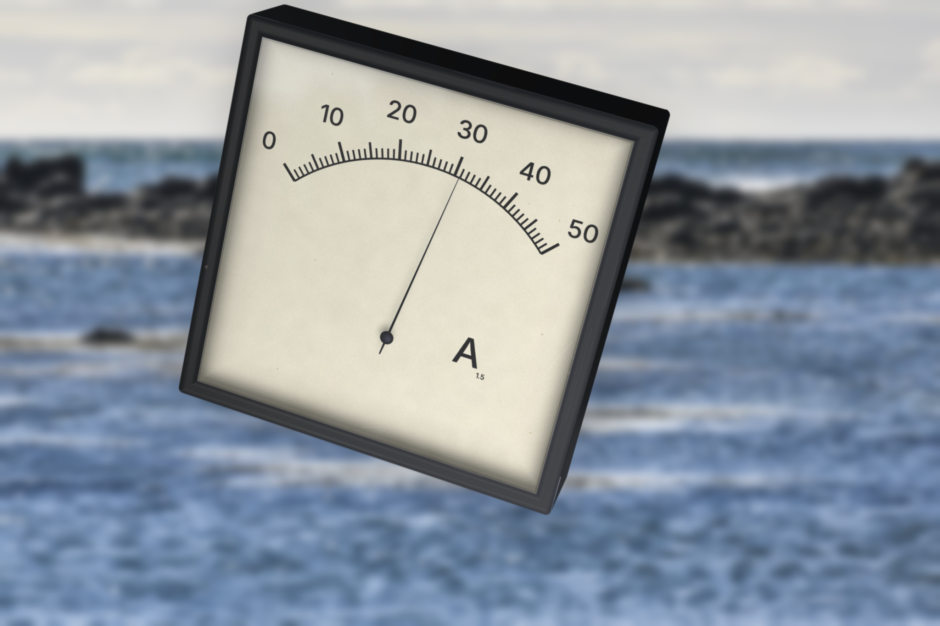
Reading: 31 A
